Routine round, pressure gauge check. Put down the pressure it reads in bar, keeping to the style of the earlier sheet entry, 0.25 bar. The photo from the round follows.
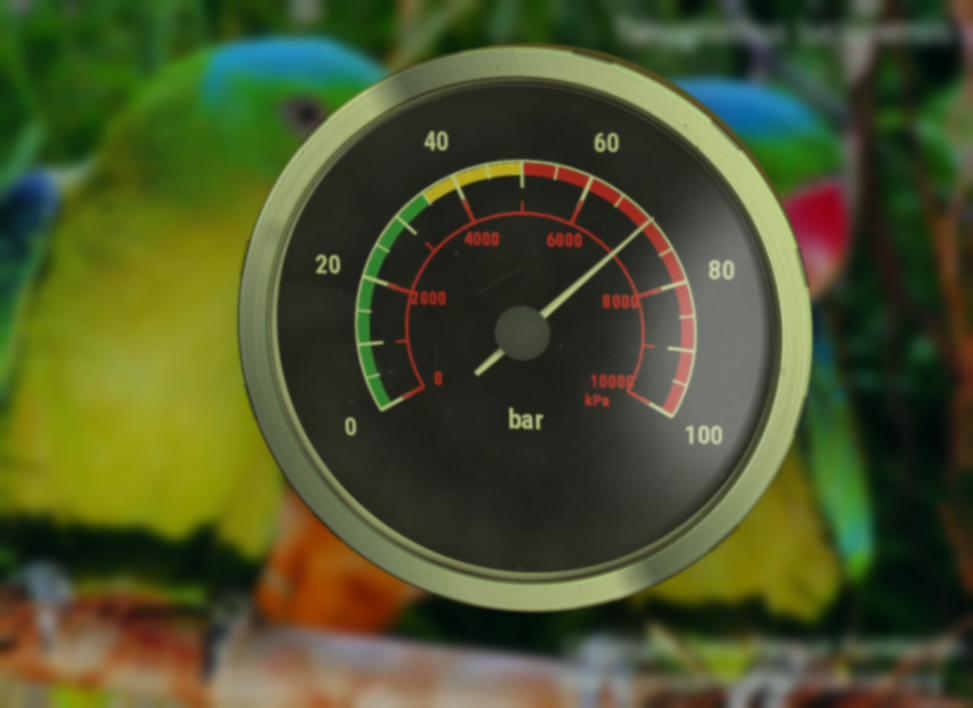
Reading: 70 bar
